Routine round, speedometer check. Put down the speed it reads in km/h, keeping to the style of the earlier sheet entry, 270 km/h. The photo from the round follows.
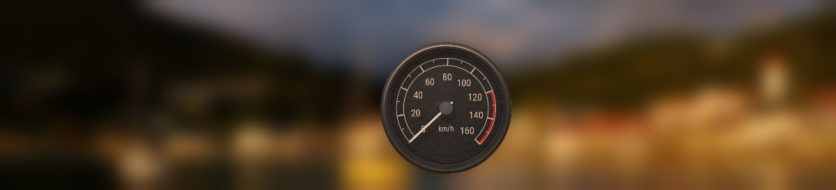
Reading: 0 km/h
